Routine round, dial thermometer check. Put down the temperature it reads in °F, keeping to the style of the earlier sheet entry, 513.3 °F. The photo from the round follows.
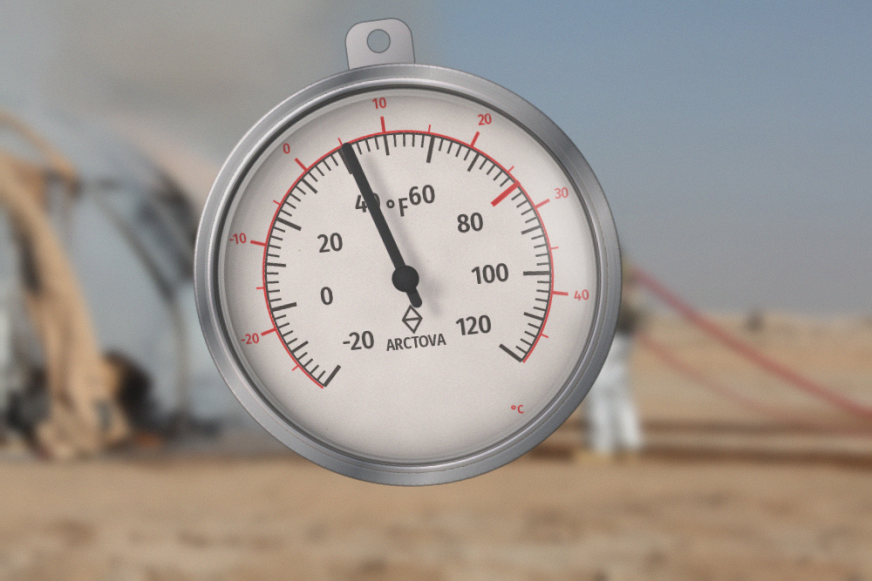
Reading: 42 °F
